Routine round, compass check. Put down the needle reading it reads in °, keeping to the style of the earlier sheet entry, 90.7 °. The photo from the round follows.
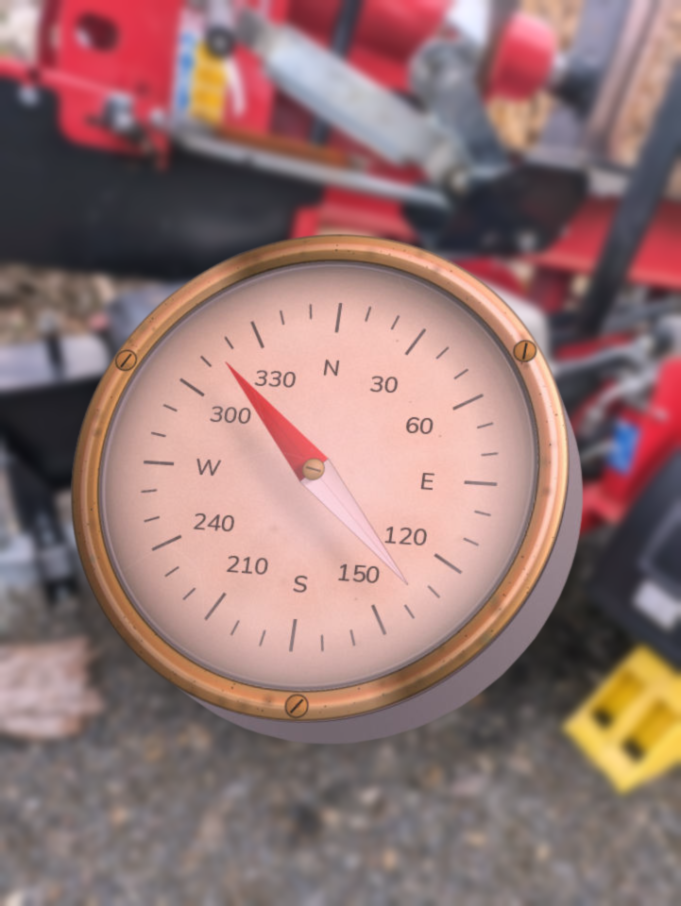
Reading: 315 °
